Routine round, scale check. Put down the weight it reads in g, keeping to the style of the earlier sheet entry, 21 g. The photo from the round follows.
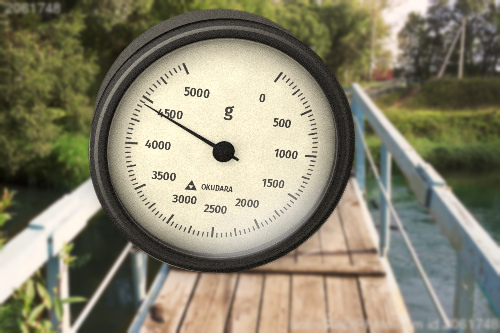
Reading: 4450 g
